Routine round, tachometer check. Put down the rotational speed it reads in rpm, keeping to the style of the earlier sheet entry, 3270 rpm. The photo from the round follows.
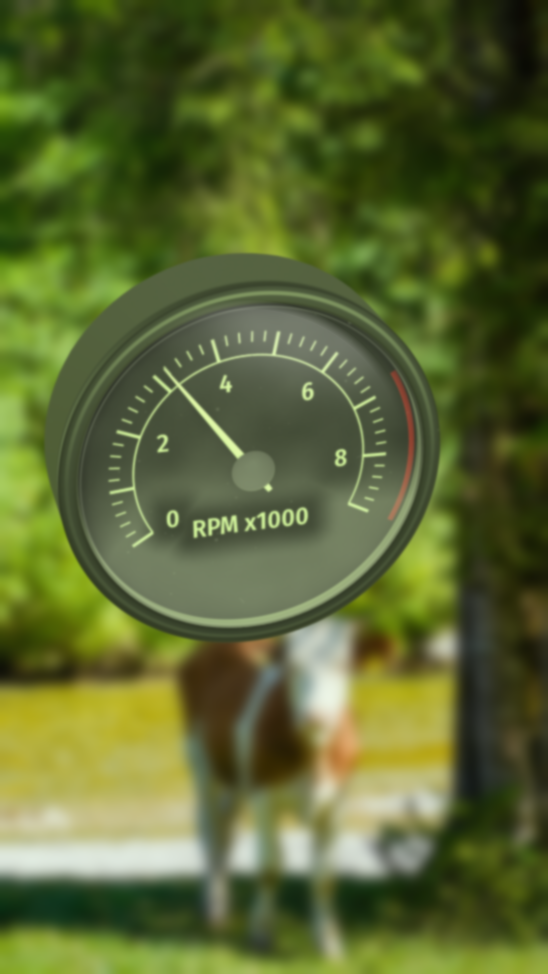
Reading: 3200 rpm
